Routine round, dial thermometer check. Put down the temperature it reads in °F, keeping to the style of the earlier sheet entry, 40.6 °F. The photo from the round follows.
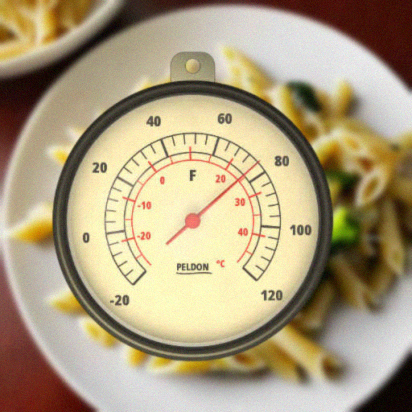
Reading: 76 °F
